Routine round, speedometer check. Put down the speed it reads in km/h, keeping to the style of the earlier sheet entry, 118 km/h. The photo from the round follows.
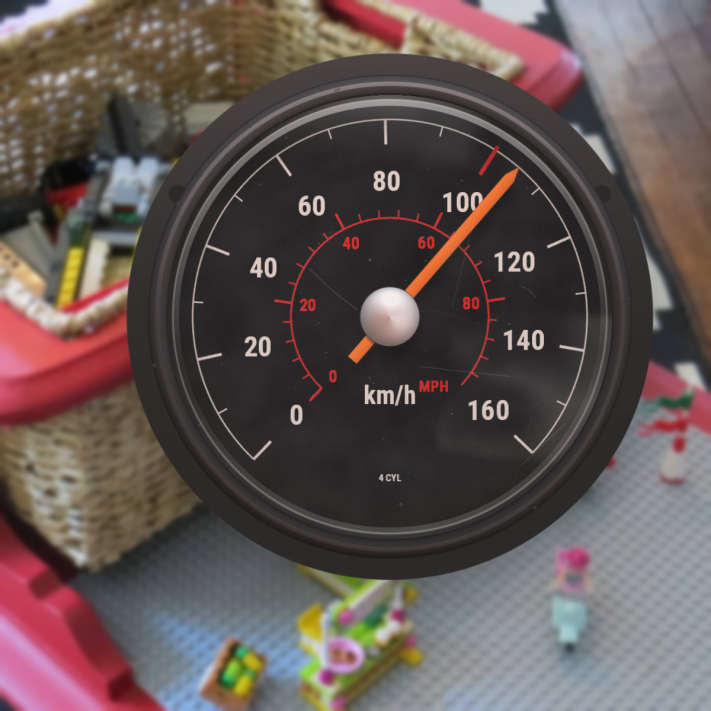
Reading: 105 km/h
